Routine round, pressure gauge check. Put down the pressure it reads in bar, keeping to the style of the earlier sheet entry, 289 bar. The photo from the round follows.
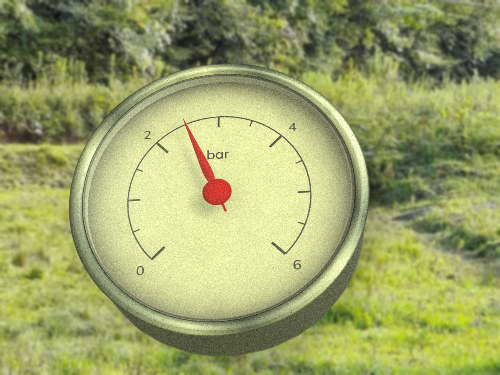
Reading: 2.5 bar
